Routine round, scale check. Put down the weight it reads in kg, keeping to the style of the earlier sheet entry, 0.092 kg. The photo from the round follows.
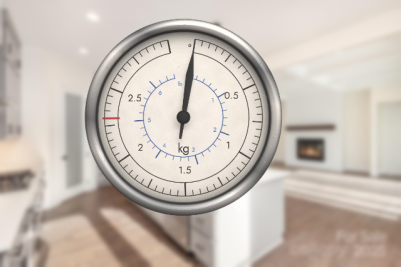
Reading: 0 kg
